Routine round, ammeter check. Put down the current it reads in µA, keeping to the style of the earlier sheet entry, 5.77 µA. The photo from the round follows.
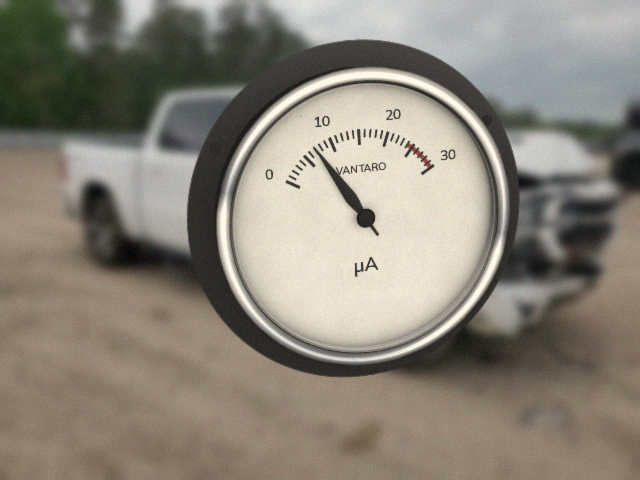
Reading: 7 µA
